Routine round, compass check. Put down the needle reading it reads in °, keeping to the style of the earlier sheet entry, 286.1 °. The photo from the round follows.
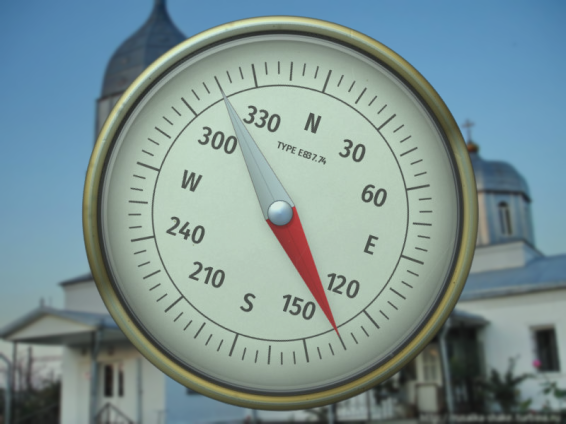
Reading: 135 °
